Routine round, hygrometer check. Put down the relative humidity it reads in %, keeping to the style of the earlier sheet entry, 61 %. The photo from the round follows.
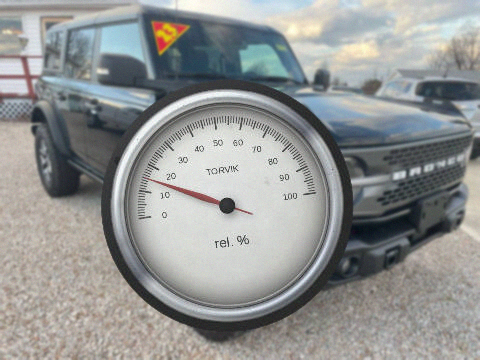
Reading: 15 %
